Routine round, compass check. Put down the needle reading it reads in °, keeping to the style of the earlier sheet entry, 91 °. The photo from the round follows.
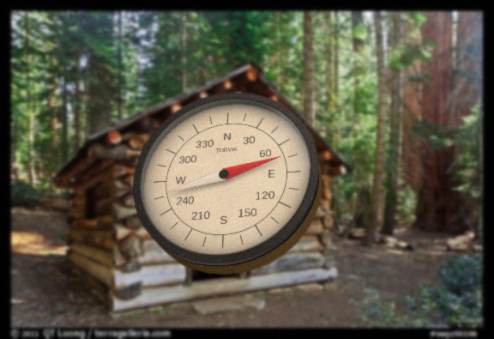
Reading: 75 °
